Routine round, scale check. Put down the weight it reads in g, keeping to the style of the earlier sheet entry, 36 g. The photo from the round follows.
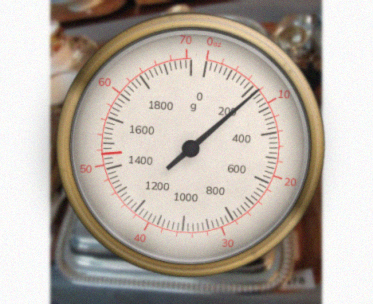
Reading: 220 g
